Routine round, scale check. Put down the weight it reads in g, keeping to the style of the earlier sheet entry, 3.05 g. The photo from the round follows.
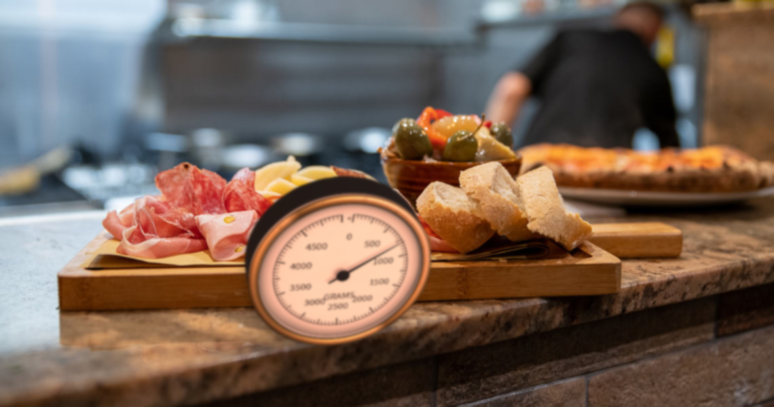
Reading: 750 g
